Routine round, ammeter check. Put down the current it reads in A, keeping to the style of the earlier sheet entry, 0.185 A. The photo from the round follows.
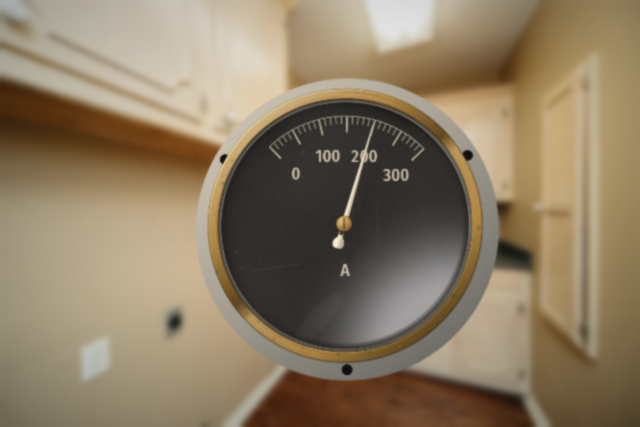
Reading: 200 A
